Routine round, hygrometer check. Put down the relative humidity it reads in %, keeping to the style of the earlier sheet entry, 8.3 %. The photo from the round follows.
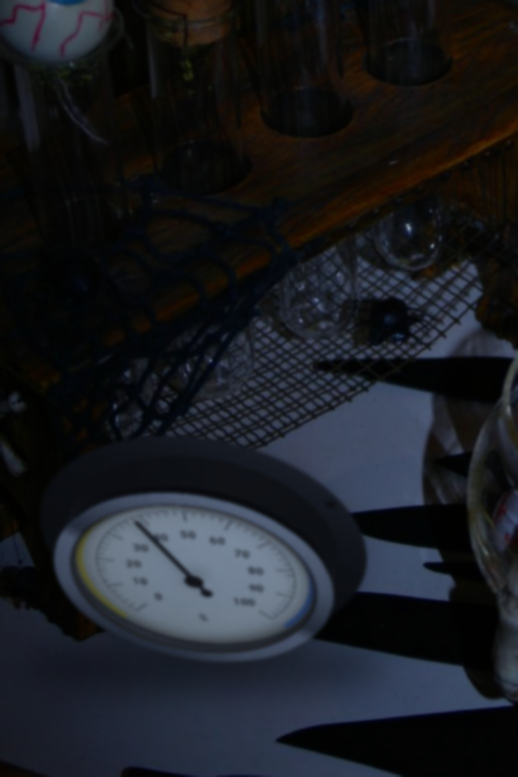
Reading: 40 %
